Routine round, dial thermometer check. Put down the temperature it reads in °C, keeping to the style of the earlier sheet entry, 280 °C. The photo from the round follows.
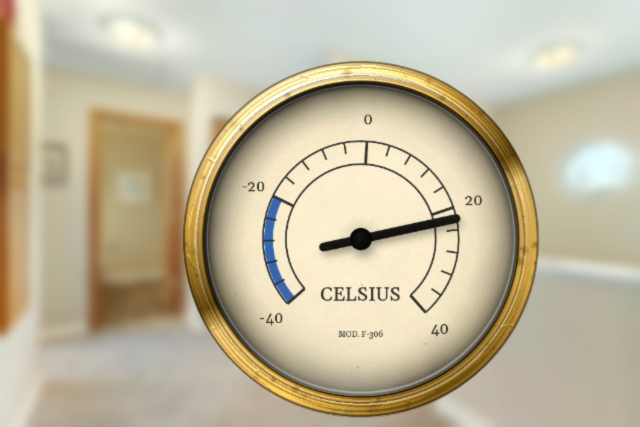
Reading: 22 °C
